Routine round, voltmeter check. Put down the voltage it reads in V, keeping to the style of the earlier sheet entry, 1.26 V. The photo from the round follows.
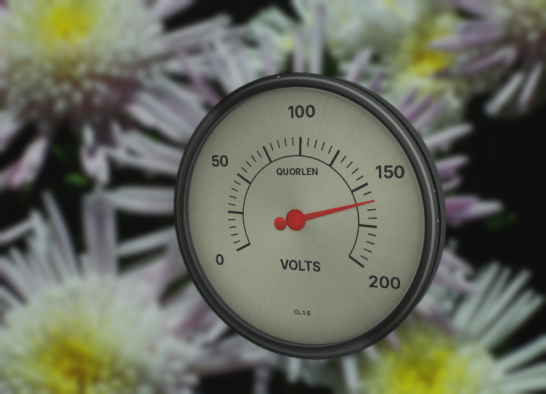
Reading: 160 V
